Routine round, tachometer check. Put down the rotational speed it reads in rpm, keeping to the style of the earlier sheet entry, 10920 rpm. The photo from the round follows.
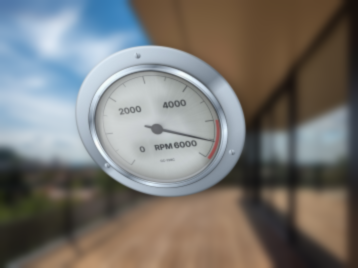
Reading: 5500 rpm
